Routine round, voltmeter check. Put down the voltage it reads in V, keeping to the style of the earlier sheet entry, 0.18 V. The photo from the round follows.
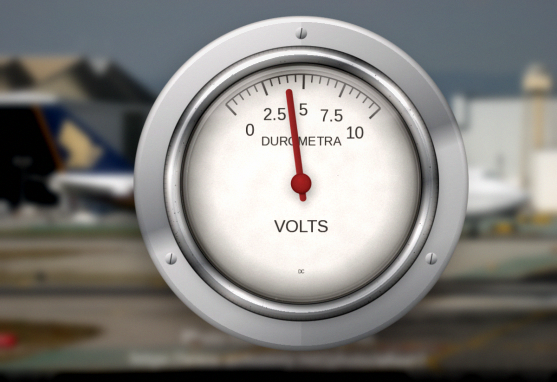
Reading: 4 V
